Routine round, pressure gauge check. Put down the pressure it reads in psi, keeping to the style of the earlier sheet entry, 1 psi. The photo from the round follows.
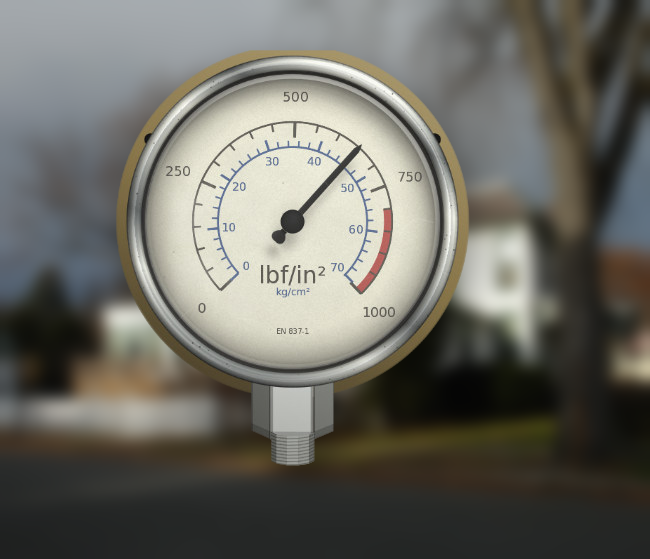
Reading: 650 psi
